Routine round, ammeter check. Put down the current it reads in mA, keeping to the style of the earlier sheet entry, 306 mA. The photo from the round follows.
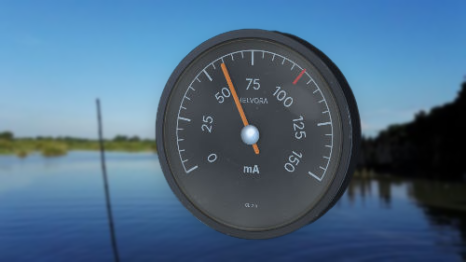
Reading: 60 mA
